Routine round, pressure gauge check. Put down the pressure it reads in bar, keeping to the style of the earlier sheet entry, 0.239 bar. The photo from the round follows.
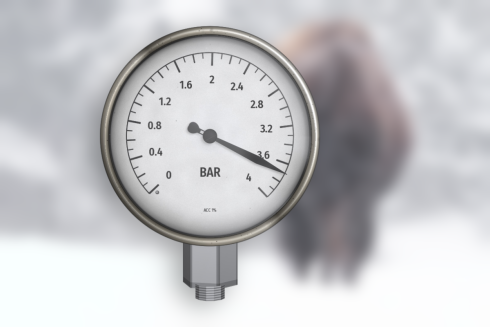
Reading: 3.7 bar
